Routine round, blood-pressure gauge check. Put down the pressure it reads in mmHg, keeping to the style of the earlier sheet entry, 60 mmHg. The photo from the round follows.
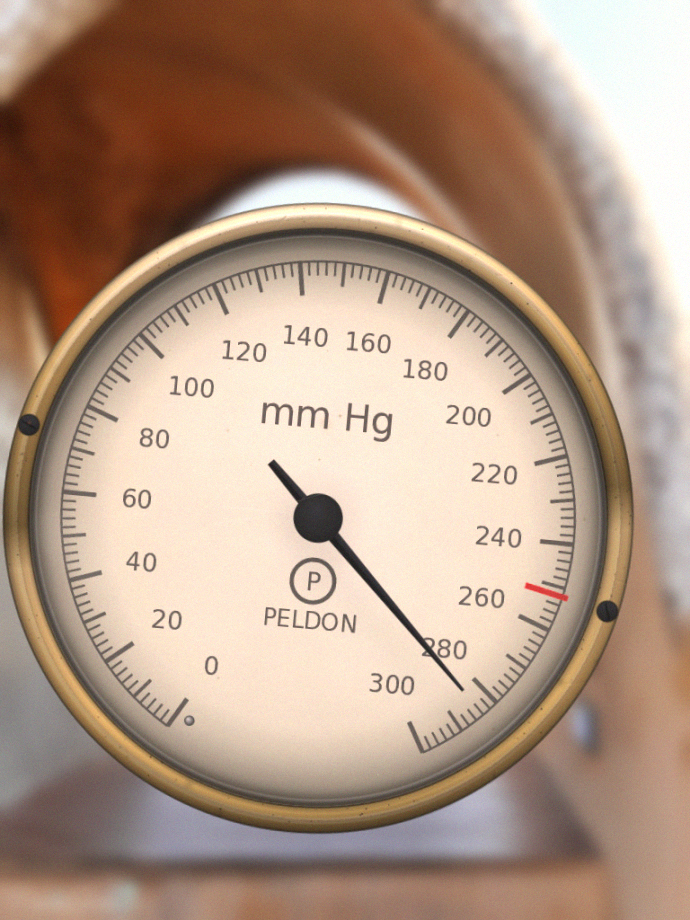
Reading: 284 mmHg
